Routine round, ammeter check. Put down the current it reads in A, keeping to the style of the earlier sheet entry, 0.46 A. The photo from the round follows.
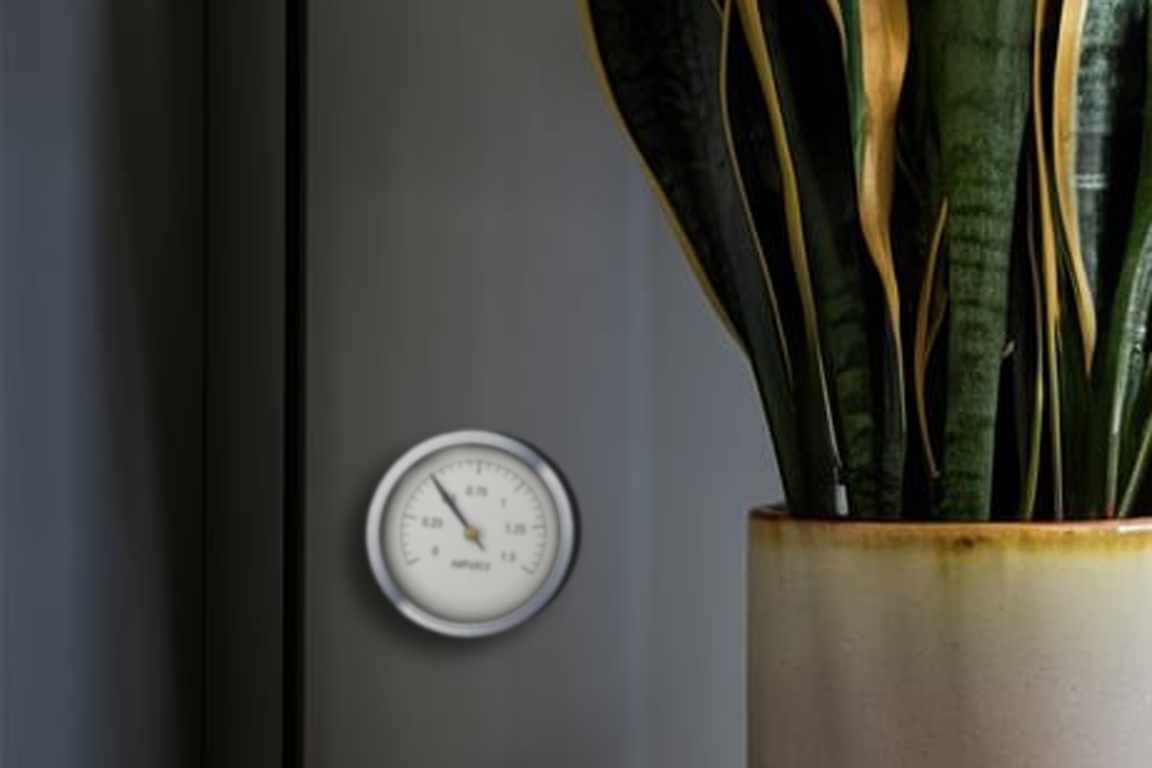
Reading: 0.5 A
